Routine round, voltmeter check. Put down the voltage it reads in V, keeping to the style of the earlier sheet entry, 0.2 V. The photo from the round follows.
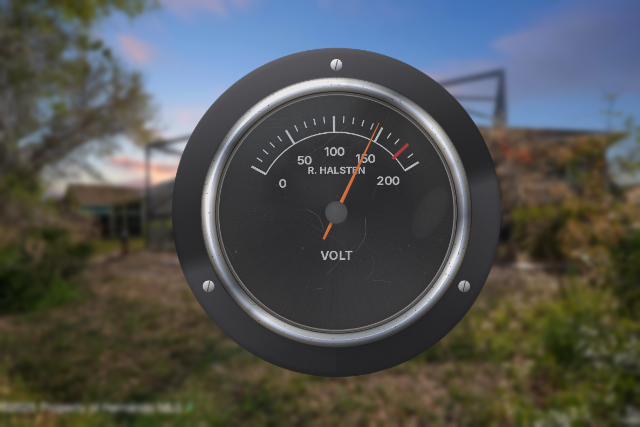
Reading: 145 V
